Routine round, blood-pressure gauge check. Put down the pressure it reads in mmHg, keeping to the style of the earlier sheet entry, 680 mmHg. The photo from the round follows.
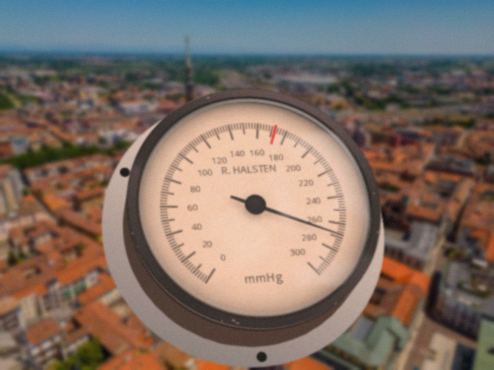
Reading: 270 mmHg
